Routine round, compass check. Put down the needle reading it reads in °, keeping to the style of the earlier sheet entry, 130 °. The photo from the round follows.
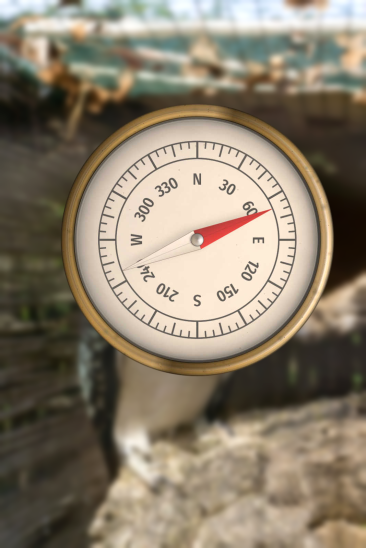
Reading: 67.5 °
